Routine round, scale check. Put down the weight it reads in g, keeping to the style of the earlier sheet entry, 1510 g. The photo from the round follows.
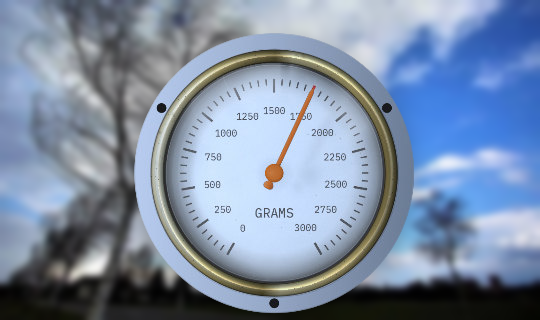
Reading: 1750 g
